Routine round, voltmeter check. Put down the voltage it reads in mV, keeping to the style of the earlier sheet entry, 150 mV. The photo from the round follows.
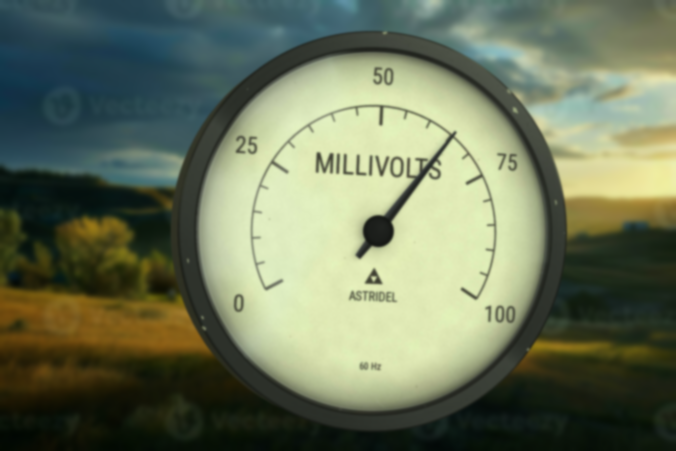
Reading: 65 mV
